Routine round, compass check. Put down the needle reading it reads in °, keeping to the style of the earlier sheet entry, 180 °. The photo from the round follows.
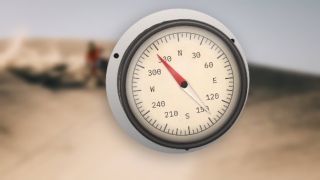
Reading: 325 °
